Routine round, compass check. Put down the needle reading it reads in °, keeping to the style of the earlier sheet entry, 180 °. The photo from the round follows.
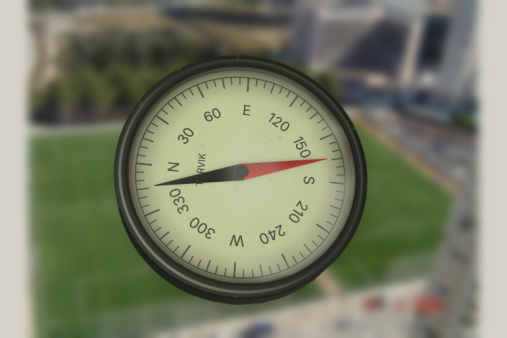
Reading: 165 °
